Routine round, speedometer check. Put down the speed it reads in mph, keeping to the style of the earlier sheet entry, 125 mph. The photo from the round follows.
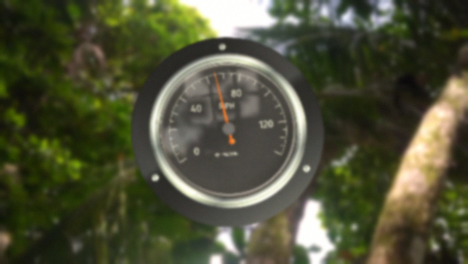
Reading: 65 mph
